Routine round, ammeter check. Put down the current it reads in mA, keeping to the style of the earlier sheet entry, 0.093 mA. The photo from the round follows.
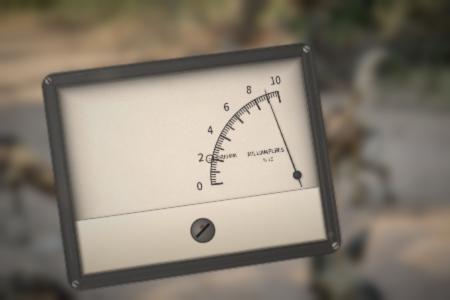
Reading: 9 mA
